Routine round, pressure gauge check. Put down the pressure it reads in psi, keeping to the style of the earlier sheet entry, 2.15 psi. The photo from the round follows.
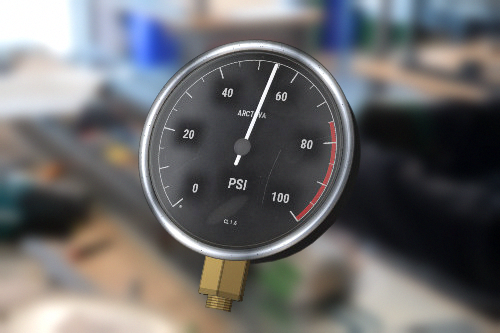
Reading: 55 psi
